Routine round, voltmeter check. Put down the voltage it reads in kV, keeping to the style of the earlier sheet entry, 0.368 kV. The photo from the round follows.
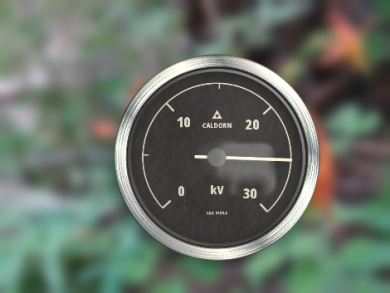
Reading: 25 kV
